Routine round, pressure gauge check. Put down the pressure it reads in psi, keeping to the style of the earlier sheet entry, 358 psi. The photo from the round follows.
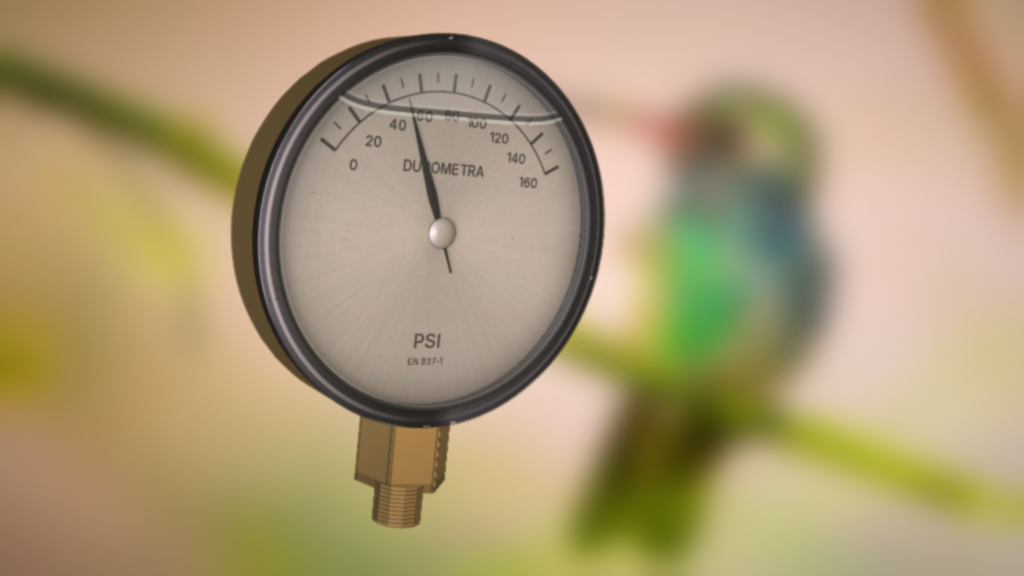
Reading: 50 psi
